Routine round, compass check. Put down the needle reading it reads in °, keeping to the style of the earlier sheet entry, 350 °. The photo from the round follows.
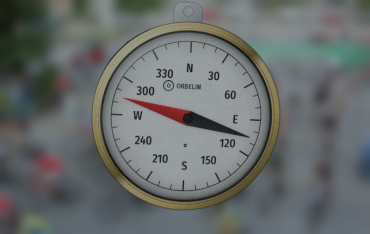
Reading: 285 °
